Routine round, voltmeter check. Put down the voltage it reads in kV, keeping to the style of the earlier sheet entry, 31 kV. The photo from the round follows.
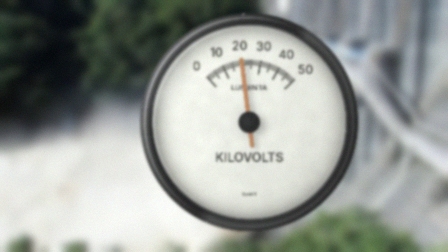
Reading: 20 kV
